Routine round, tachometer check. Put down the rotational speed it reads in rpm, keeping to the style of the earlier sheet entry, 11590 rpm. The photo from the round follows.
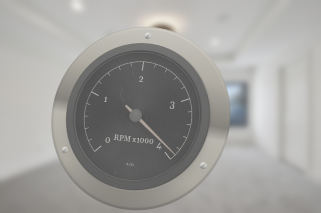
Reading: 3900 rpm
